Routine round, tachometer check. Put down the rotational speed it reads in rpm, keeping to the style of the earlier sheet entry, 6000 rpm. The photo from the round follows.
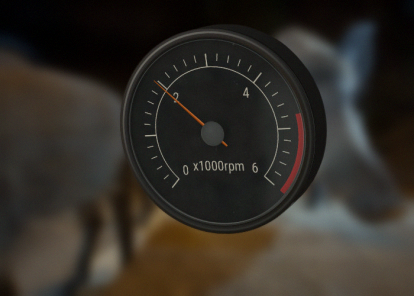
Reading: 2000 rpm
